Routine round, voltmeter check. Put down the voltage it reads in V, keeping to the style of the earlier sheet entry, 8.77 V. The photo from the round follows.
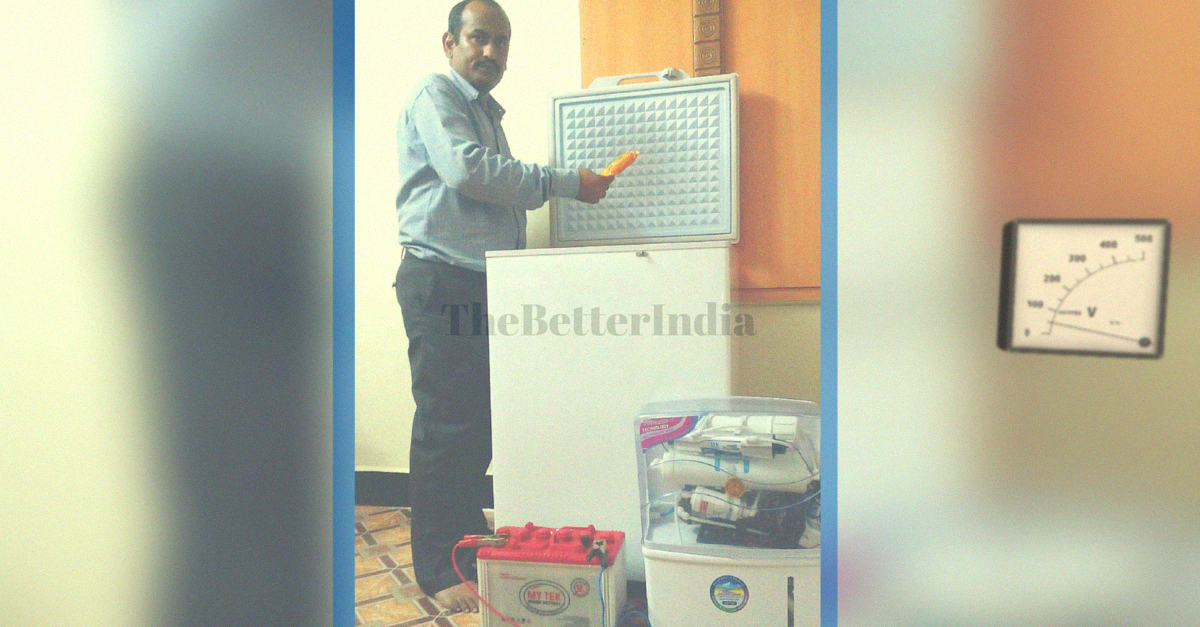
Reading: 50 V
